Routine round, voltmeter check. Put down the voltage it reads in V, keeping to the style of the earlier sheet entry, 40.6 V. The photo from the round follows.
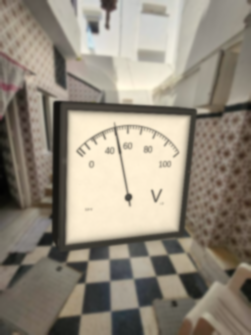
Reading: 50 V
